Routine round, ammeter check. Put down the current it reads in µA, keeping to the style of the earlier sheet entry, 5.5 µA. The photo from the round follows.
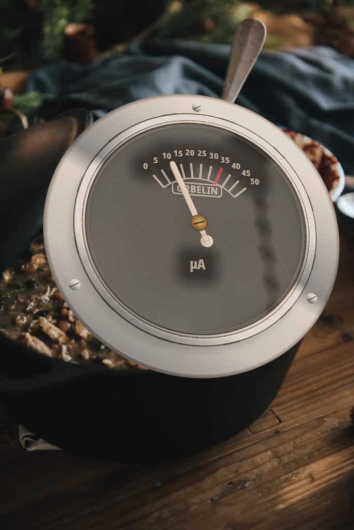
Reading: 10 µA
